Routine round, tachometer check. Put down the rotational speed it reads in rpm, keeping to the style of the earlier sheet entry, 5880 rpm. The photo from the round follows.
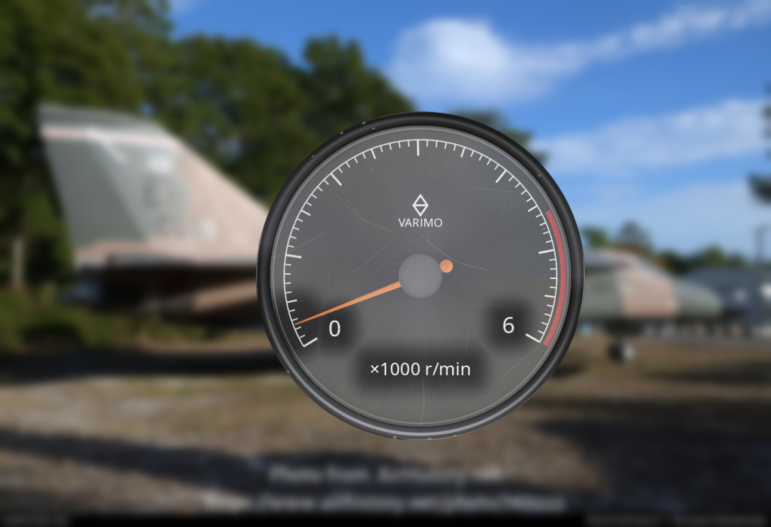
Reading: 250 rpm
